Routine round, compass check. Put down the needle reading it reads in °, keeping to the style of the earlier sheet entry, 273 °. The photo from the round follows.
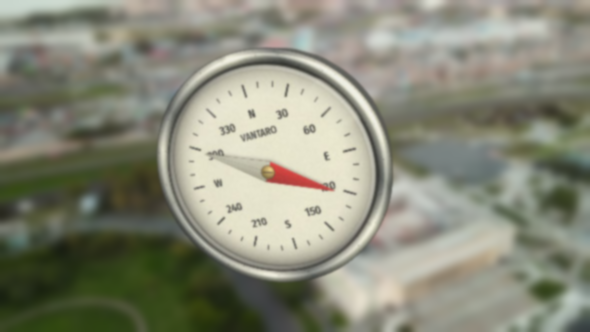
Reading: 120 °
